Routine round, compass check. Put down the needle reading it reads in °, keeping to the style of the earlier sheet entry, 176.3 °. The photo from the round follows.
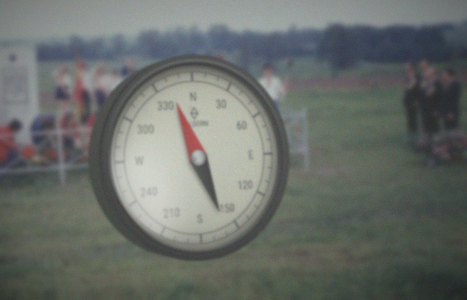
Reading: 340 °
